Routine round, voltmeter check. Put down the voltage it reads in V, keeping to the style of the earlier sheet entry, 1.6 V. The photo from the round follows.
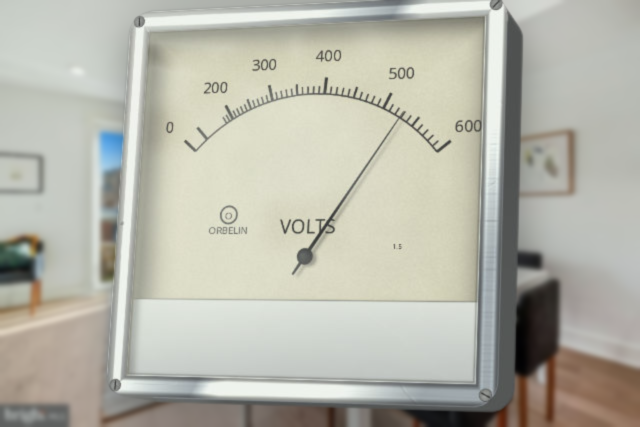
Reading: 530 V
